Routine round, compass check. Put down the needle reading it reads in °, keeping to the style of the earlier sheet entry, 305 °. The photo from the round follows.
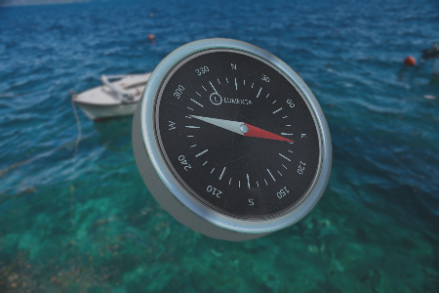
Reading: 100 °
